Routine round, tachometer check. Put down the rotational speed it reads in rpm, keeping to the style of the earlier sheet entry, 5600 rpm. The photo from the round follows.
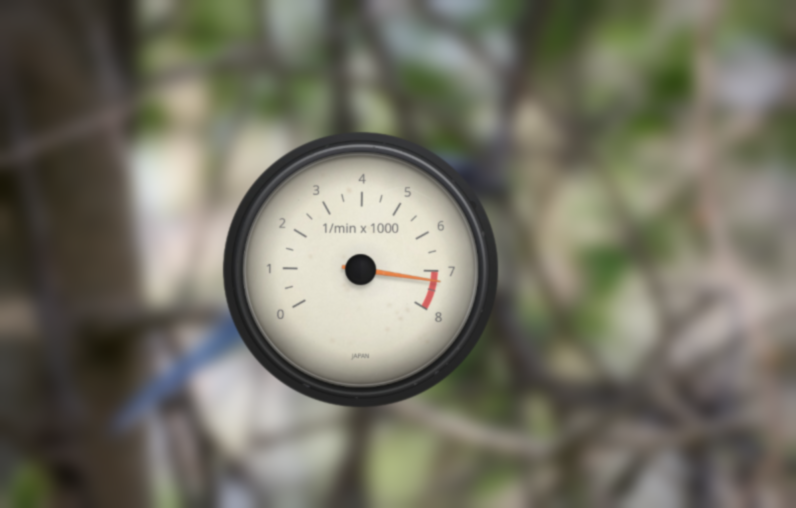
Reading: 7250 rpm
